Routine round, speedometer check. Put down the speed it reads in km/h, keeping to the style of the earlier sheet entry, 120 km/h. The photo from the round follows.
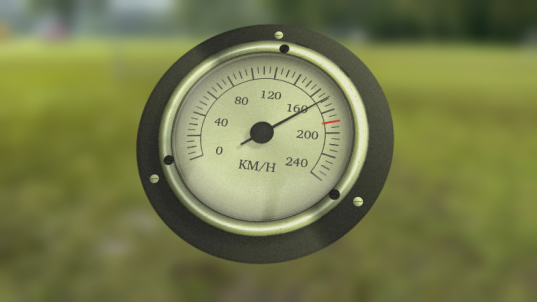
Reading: 170 km/h
